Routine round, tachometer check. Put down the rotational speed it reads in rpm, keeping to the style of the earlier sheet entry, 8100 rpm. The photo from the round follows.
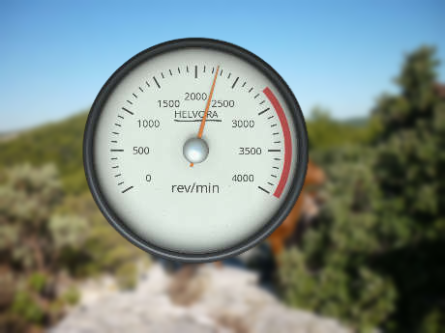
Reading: 2250 rpm
